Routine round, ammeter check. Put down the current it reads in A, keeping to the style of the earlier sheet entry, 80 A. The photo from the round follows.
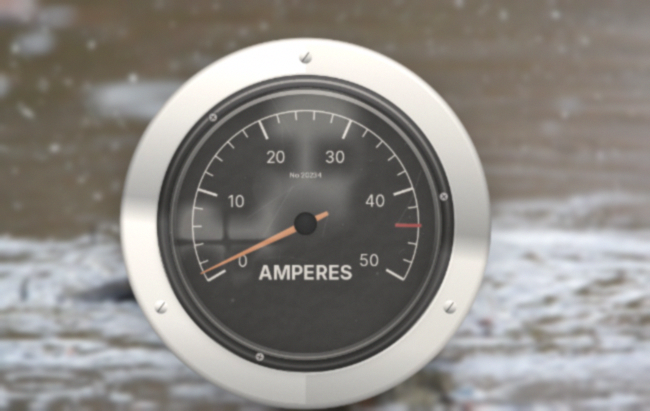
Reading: 1 A
